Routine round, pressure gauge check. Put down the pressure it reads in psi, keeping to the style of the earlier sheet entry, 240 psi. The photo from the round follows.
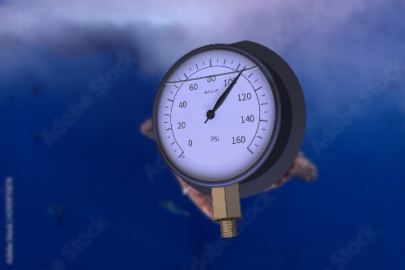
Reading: 105 psi
